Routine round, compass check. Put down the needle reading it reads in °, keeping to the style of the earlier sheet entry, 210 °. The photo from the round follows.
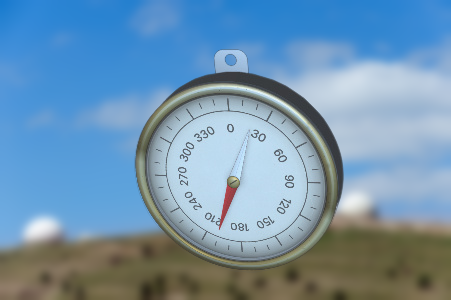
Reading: 200 °
